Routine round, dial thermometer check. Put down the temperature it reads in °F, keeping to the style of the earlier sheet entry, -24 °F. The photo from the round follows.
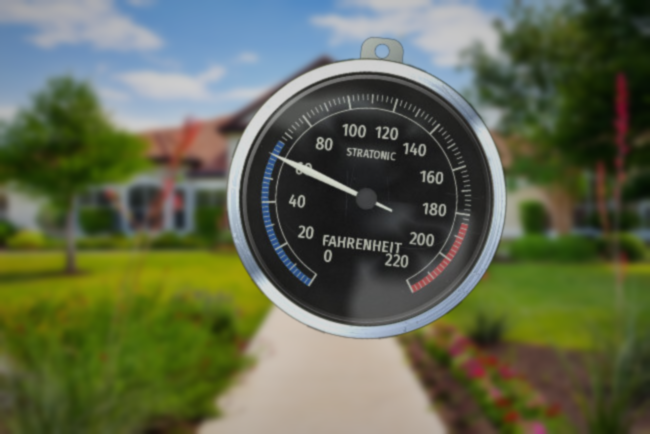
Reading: 60 °F
